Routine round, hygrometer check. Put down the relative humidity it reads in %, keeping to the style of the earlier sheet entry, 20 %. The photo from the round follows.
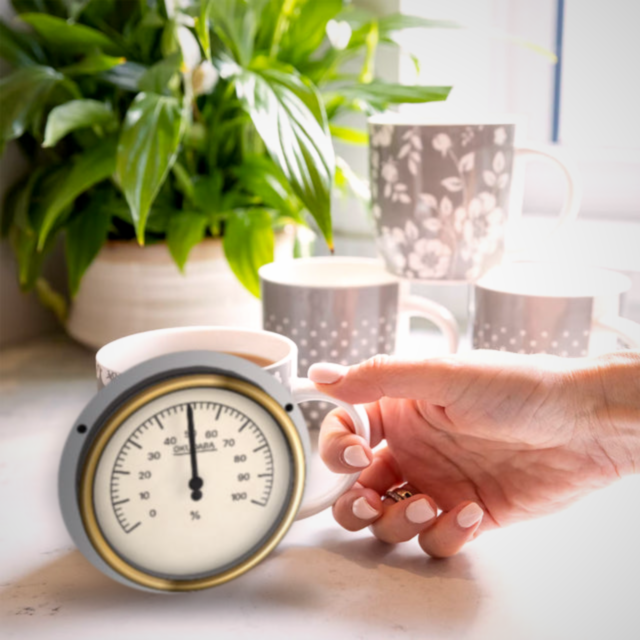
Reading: 50 %
